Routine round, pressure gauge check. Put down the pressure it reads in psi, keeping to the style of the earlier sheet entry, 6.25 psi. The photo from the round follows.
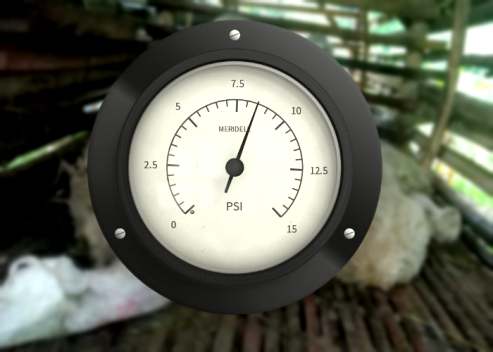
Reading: 8.5 psi
